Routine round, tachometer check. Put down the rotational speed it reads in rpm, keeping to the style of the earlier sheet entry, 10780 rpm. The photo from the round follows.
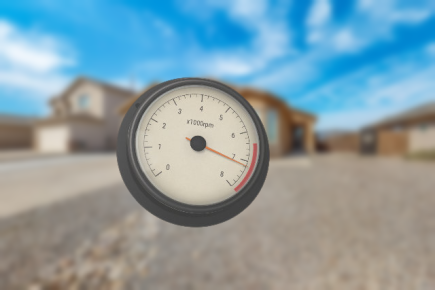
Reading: 7200 rpm
